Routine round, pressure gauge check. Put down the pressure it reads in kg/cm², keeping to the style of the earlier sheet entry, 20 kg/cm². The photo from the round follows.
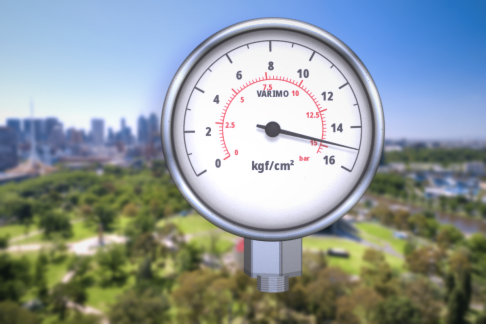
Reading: 15 kg/cm²
